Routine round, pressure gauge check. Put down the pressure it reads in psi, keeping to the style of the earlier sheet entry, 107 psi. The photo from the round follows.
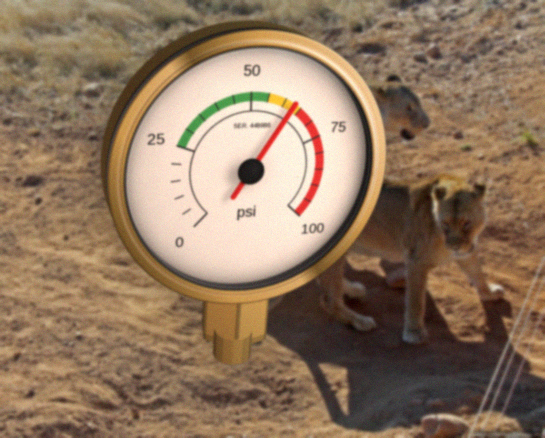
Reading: 62.5 psi
